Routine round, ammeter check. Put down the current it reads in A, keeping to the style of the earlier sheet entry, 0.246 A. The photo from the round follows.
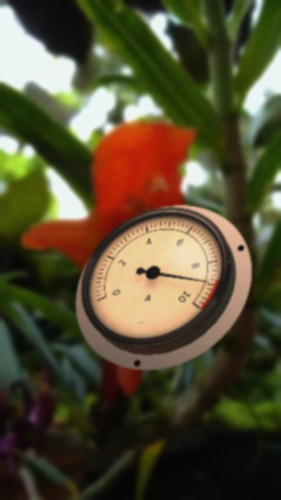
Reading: 9 A
